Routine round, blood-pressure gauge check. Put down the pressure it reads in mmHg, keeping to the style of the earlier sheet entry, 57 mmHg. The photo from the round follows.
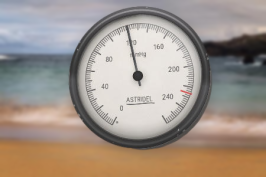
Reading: 120 mmHg
